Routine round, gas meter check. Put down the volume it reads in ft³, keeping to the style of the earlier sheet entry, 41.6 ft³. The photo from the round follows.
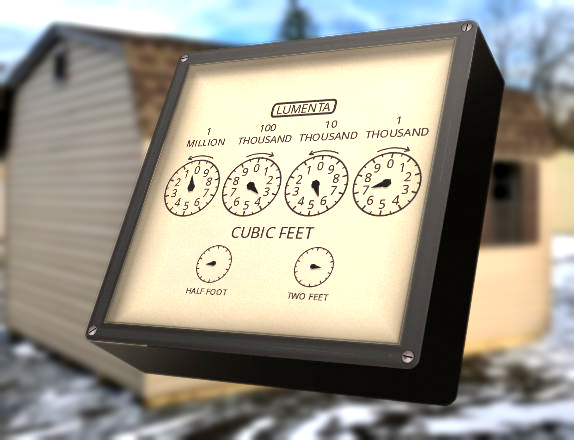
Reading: 35700 ft³
